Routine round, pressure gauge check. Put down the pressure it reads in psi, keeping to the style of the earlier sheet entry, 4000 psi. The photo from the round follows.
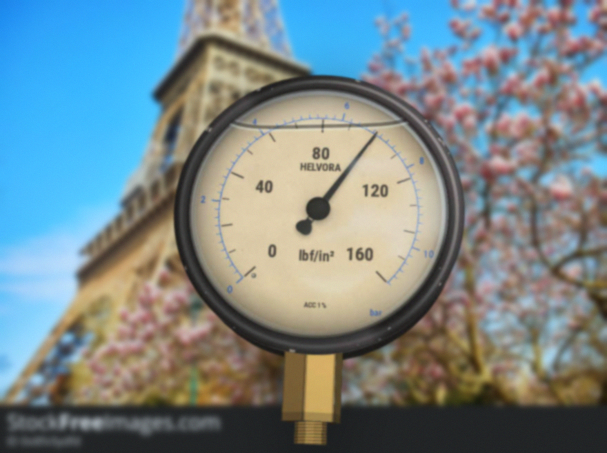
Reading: 100 psi
